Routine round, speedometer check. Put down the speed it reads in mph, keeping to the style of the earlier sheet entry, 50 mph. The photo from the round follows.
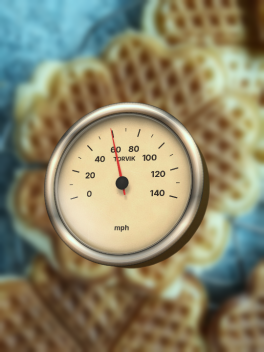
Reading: 60 mph
